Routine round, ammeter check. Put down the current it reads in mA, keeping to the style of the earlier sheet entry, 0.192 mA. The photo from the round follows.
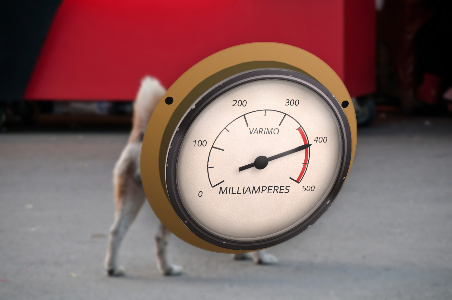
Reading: 400 mA
